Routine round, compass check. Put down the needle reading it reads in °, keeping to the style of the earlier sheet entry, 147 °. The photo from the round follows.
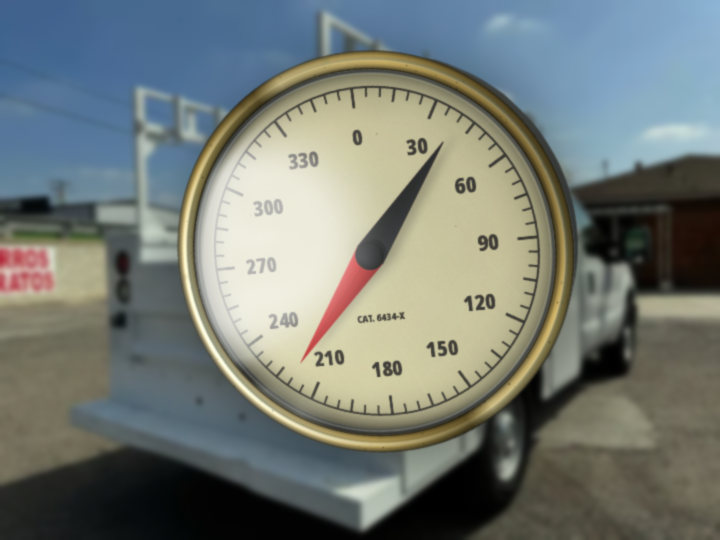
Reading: 220 °
